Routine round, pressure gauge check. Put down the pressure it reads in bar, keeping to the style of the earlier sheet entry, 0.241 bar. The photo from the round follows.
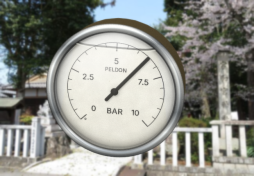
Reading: 6.5 bar
